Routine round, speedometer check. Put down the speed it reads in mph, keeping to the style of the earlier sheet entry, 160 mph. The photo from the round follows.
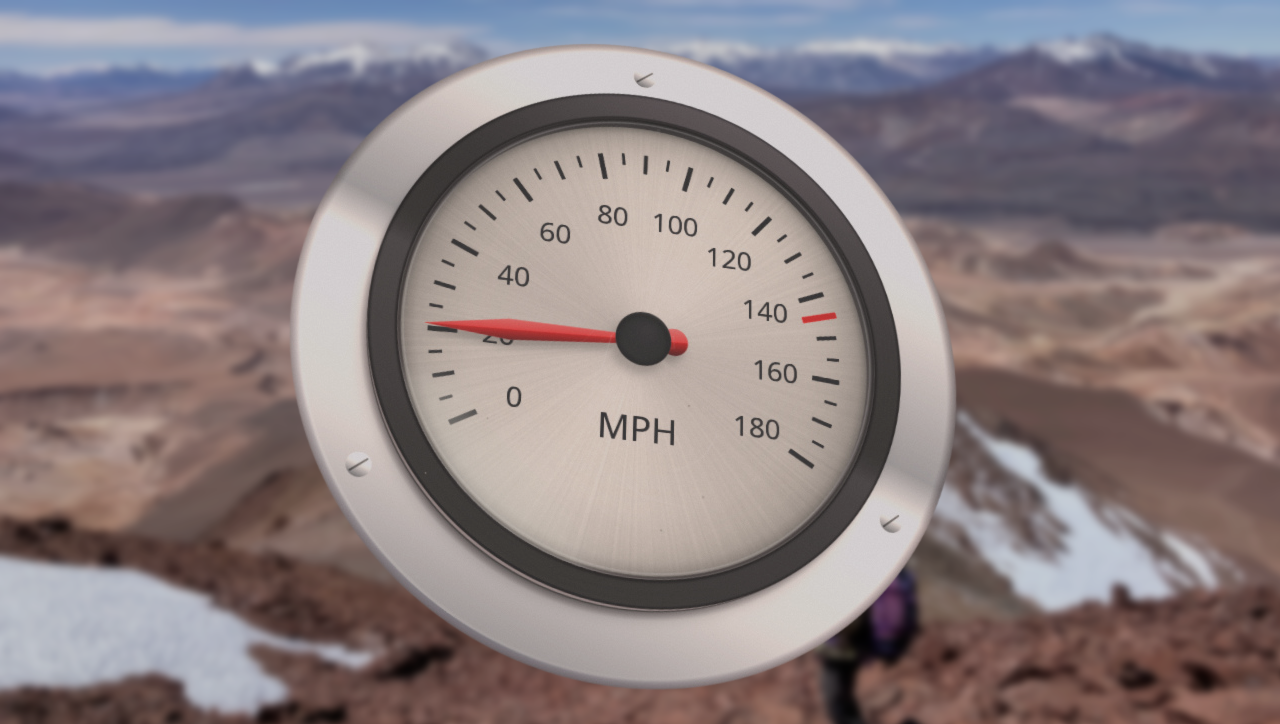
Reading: 20 mph
